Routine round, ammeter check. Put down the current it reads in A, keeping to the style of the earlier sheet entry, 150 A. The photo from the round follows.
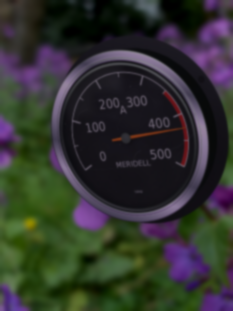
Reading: 425 A
